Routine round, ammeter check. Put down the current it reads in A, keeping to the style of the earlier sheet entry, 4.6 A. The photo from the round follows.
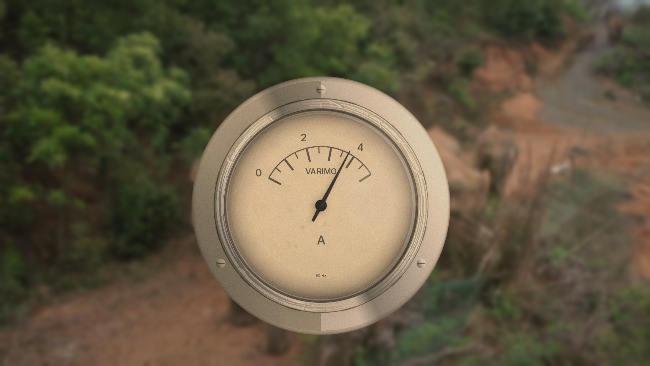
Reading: 3.75 A
